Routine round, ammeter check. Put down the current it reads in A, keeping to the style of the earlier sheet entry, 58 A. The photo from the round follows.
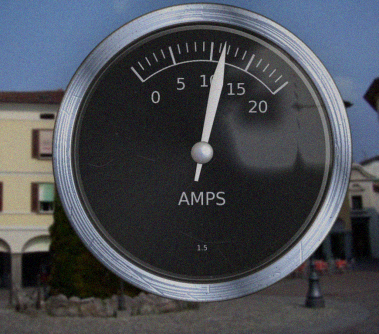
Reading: 11.5 A
